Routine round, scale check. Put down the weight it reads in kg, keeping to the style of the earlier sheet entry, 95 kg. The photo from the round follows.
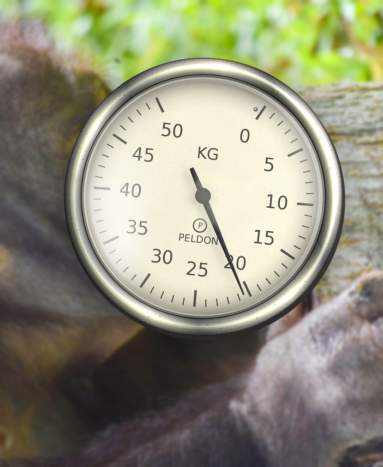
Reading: 20.5 kg
